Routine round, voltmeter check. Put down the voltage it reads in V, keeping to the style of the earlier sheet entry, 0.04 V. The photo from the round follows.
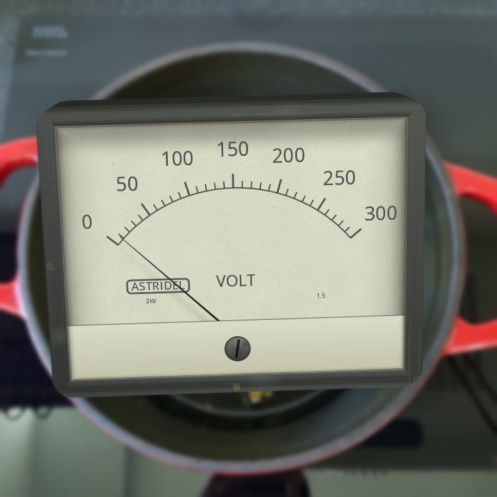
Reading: 10 V
